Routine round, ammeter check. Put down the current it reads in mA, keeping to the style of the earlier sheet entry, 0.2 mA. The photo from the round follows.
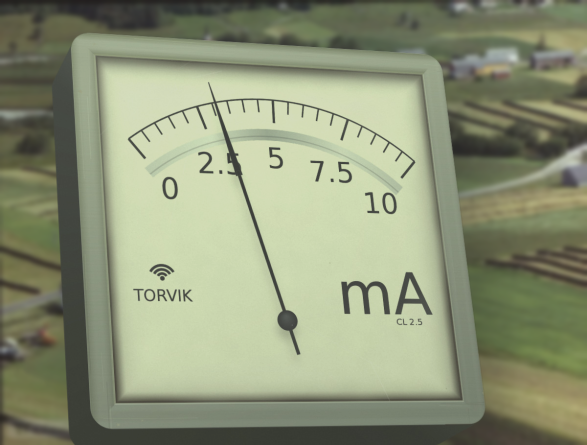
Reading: 3 mA
